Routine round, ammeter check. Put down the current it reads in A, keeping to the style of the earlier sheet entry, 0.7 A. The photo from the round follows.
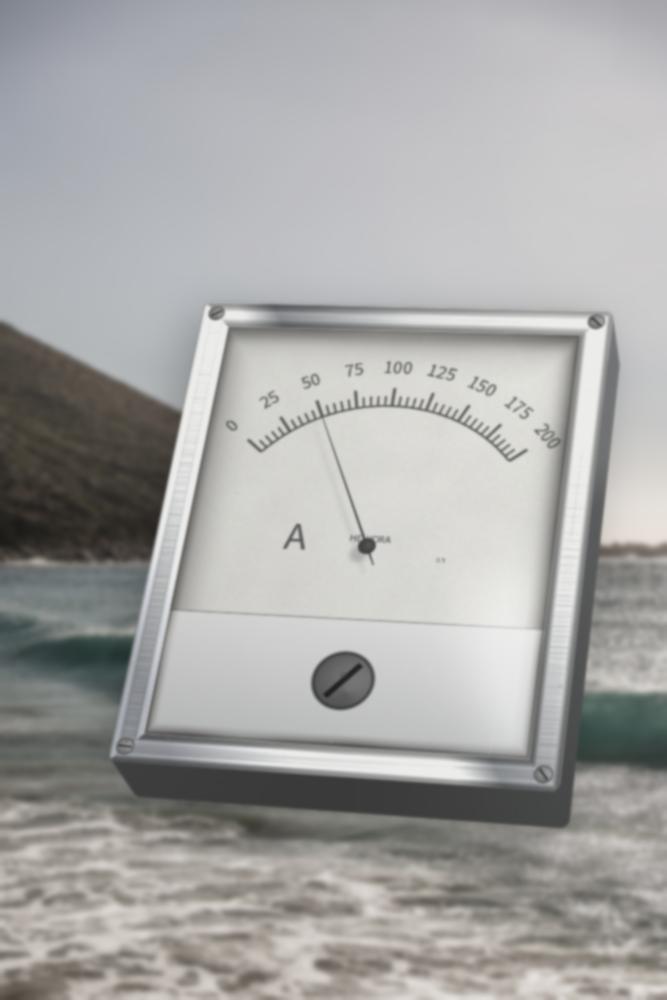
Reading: 50 A
